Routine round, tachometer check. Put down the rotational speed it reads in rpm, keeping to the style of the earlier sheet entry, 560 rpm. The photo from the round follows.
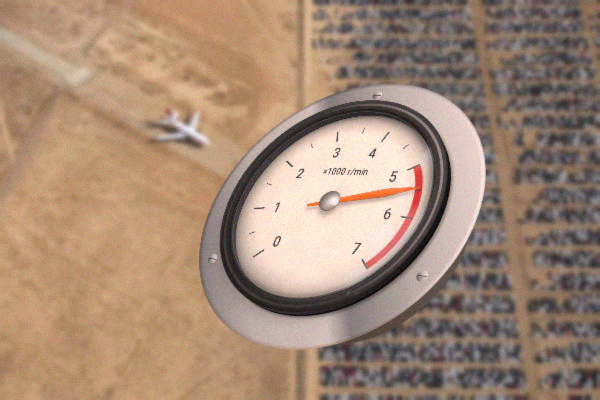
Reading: 5500 rpm
